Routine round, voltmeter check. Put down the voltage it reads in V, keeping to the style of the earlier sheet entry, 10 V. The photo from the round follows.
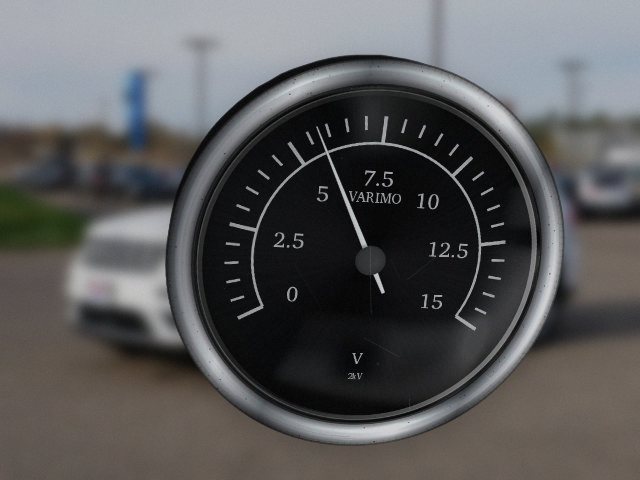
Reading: 5.75 V
